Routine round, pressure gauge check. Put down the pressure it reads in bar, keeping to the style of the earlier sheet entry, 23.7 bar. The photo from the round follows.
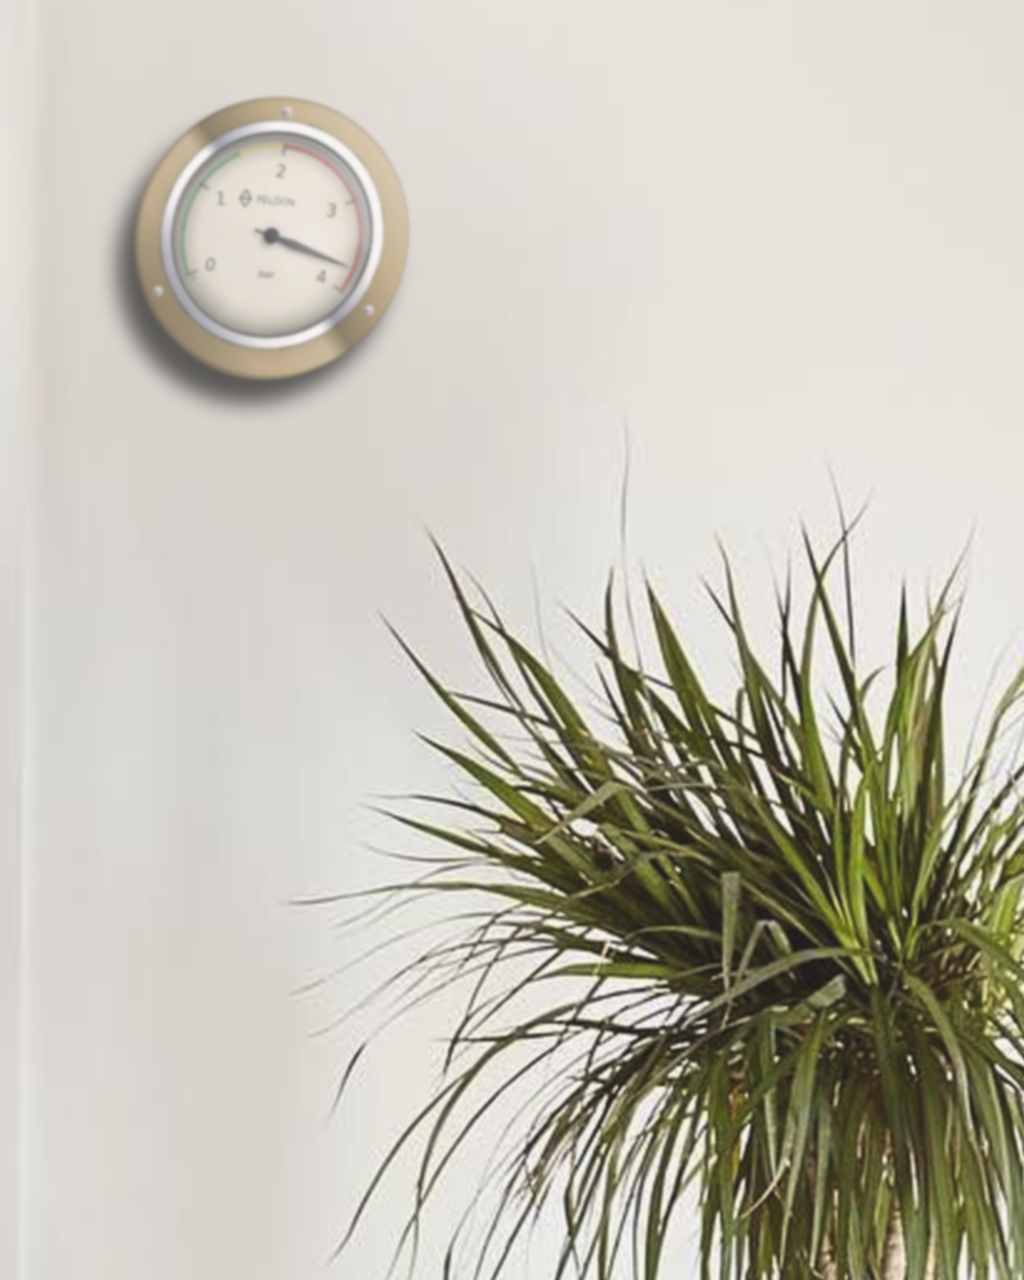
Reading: 3.75 bar
